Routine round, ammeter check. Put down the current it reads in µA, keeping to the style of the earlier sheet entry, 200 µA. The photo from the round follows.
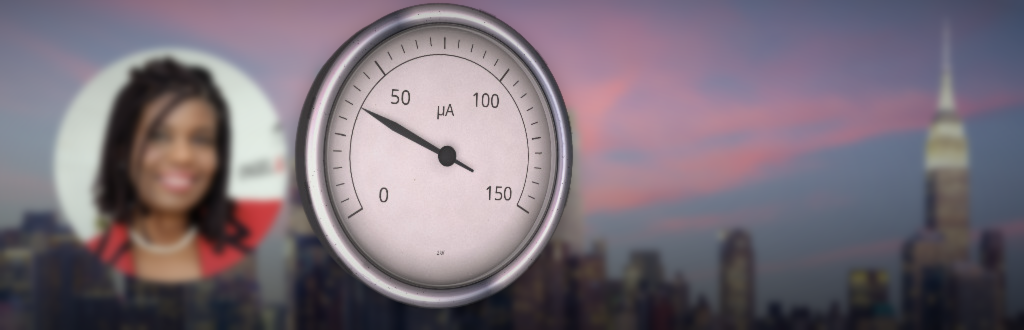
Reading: 35 µA
